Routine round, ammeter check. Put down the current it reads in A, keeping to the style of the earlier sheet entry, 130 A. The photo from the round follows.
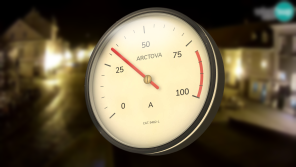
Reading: 32.5 A
